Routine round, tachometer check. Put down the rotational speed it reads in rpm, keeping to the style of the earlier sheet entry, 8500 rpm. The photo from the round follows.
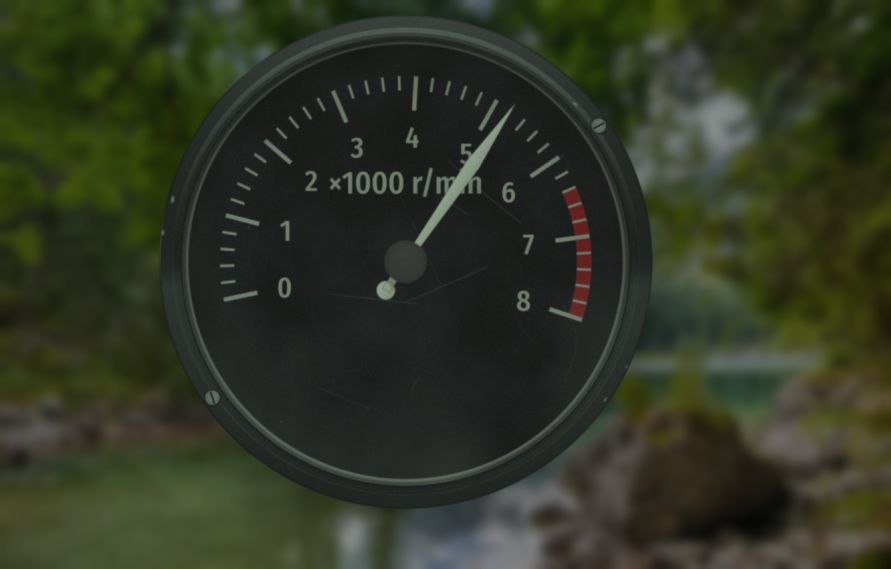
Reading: 5200 rpm
